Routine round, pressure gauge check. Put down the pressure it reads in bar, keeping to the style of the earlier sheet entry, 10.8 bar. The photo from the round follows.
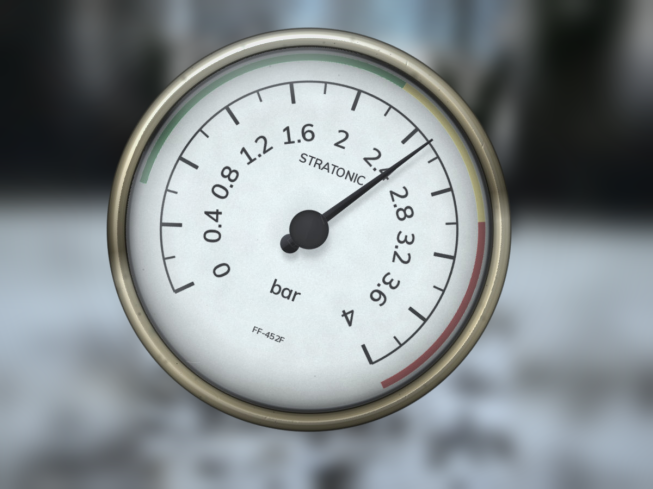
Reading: 2.5 bar
